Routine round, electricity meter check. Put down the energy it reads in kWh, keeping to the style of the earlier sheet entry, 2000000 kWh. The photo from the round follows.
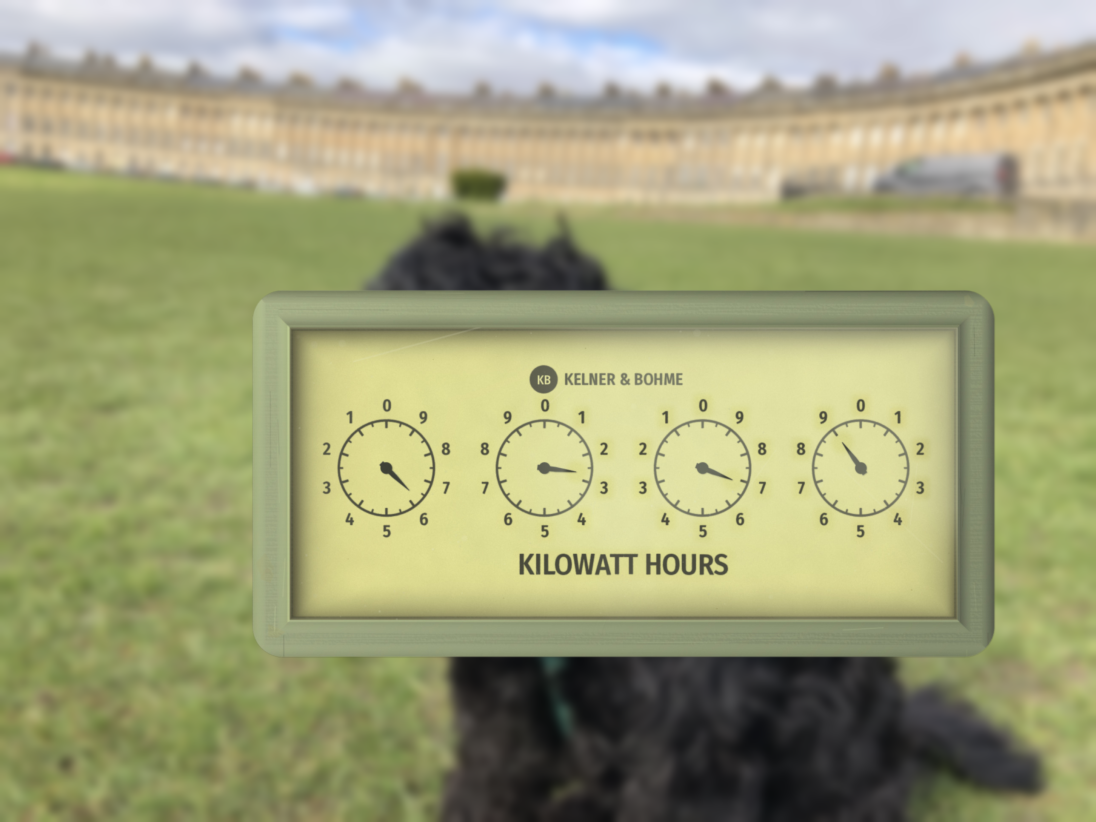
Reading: 6269 kWh
